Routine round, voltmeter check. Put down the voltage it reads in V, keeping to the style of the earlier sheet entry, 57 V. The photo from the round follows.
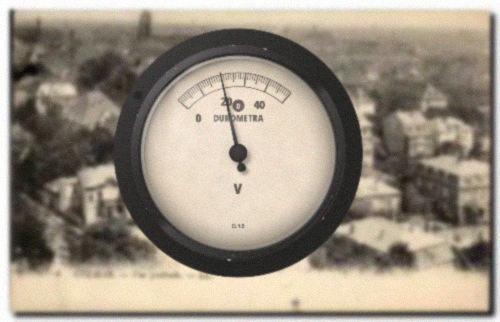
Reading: 20 V
